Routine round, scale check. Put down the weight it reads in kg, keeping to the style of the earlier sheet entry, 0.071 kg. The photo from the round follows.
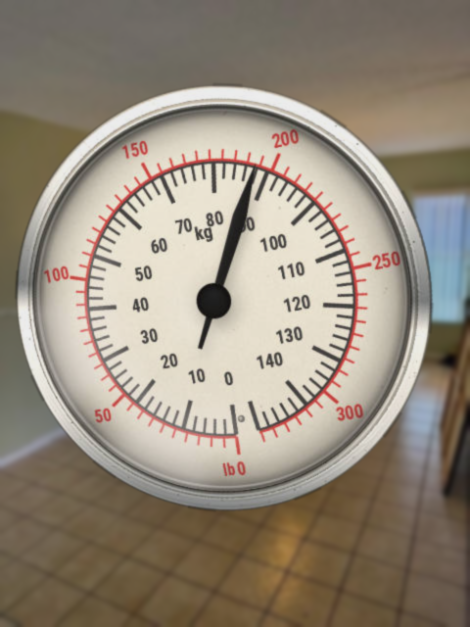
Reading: 88 kg
